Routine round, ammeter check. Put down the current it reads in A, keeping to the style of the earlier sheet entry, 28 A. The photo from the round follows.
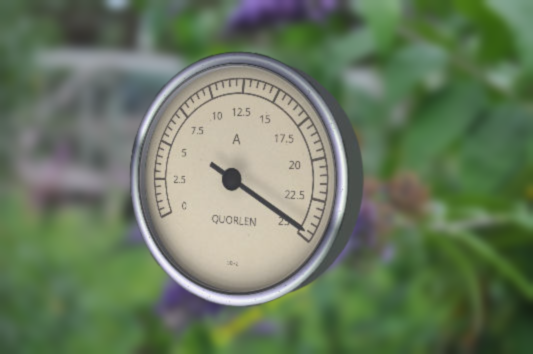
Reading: 24.5 A
